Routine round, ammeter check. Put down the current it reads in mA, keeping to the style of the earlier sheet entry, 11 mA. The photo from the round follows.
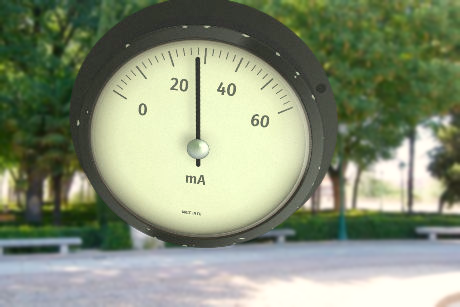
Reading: 28 mA
